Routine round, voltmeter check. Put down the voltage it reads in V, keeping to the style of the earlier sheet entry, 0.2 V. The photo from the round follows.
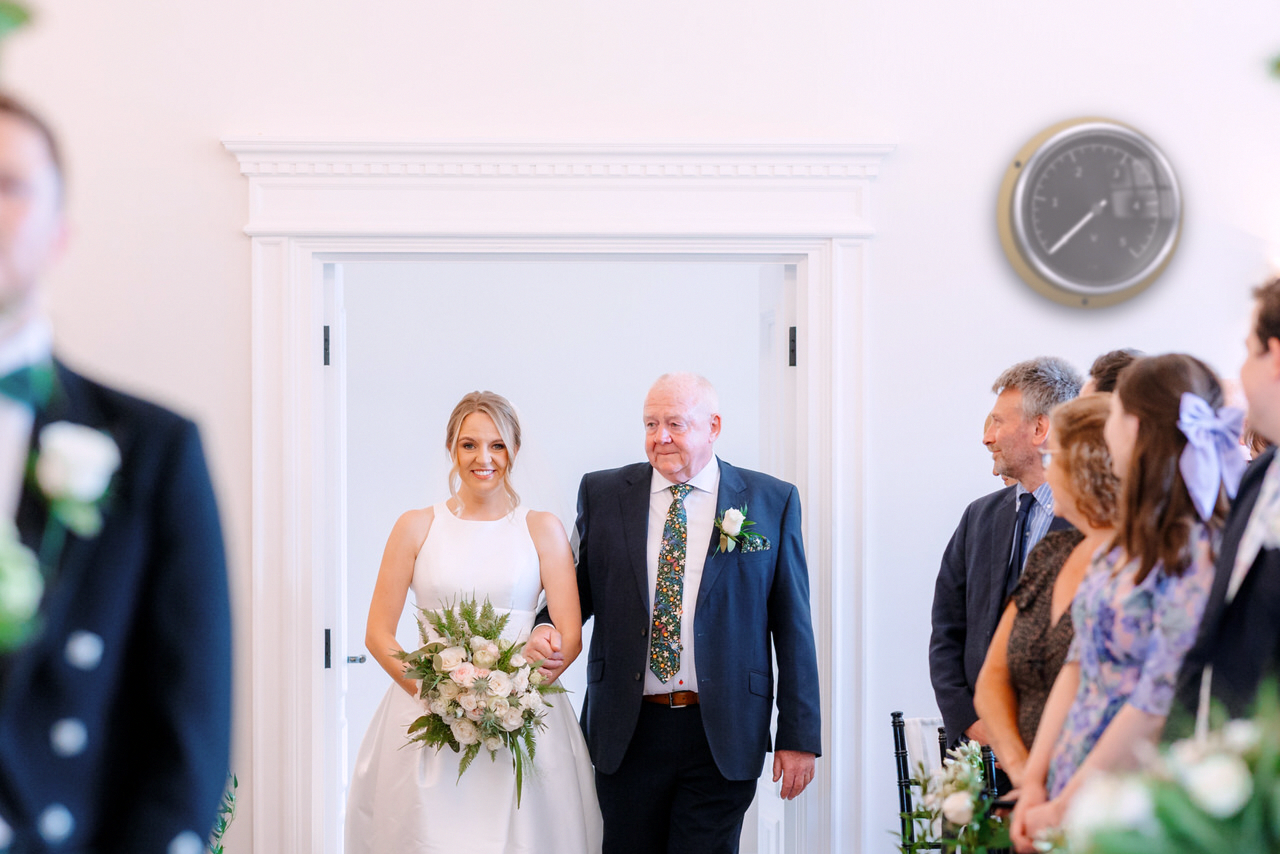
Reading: 0 V
